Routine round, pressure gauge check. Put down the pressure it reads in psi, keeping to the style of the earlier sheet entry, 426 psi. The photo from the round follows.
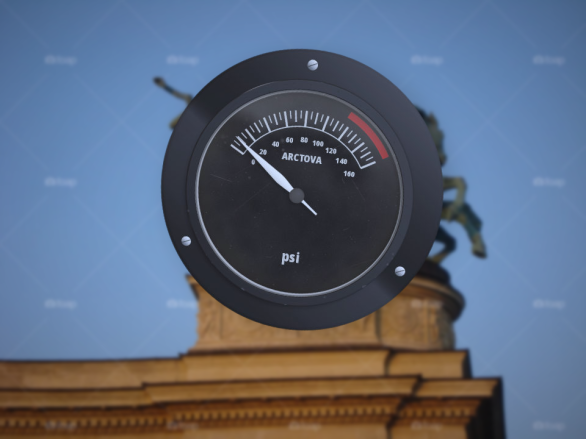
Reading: 10 psi
